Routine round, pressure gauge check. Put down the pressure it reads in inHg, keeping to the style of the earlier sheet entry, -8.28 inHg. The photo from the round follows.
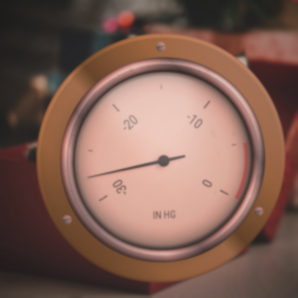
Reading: -27.5 inHg
